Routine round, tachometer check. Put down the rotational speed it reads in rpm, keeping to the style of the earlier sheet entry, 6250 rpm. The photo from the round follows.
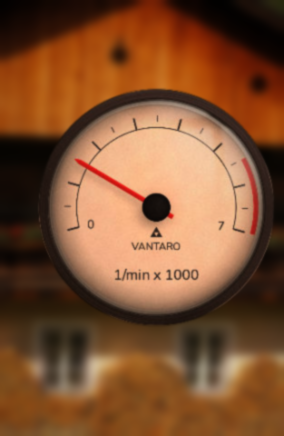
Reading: 1500 rpm
